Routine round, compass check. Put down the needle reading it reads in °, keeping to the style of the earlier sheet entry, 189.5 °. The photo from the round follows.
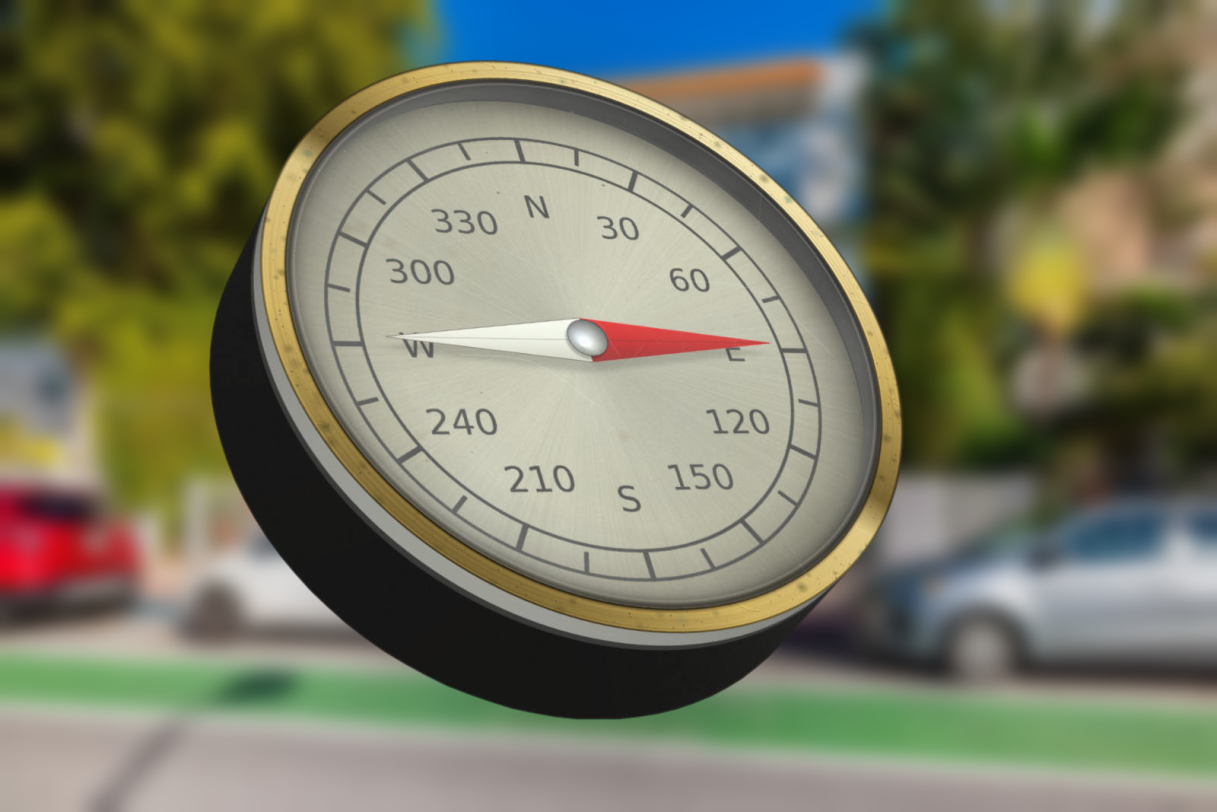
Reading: 90 °
